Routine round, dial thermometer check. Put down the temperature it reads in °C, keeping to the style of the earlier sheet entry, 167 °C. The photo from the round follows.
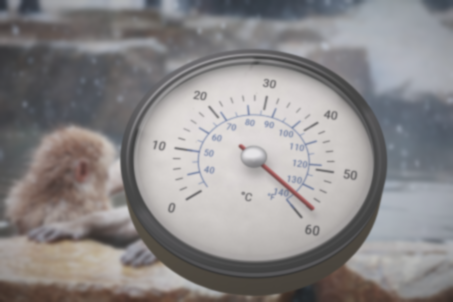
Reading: 58 °C
